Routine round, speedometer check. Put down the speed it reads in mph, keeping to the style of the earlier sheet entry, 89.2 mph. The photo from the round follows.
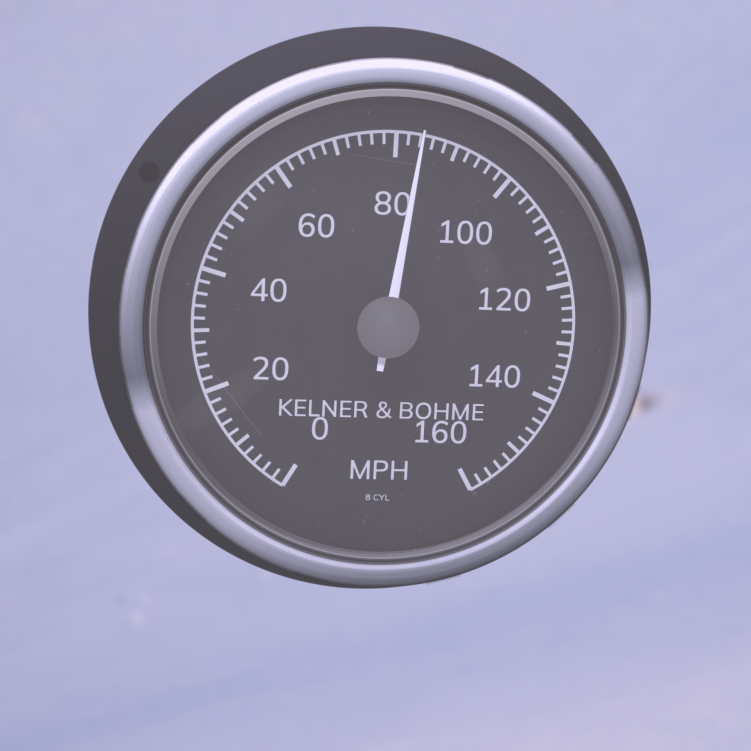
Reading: 84 mph
